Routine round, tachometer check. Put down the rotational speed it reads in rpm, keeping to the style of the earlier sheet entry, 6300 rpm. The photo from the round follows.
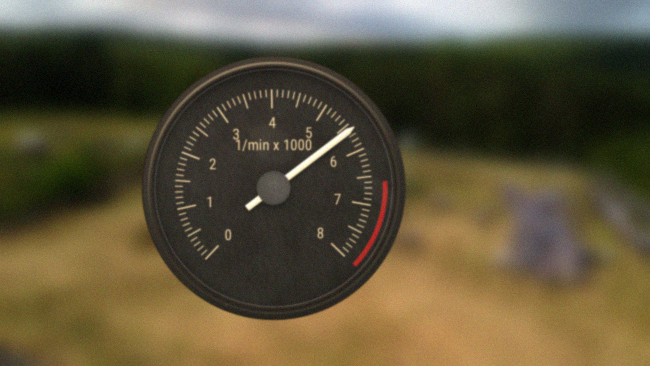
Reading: 5600 rpm
